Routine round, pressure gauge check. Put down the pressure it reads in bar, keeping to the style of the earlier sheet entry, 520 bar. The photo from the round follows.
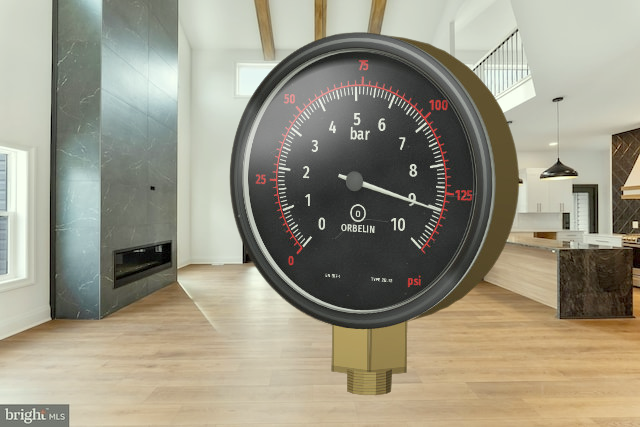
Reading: 9 bar
